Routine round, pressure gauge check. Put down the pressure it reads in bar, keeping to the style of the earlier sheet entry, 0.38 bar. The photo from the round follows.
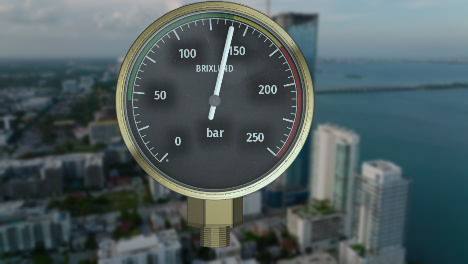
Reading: 140 bar
